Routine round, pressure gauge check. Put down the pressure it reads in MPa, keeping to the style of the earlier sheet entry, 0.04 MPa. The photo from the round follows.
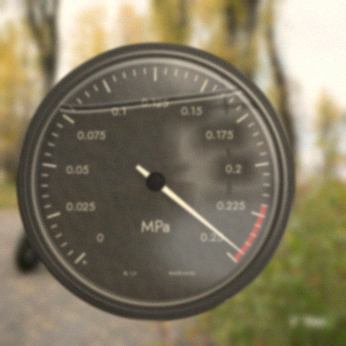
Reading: 0.245 MPa
